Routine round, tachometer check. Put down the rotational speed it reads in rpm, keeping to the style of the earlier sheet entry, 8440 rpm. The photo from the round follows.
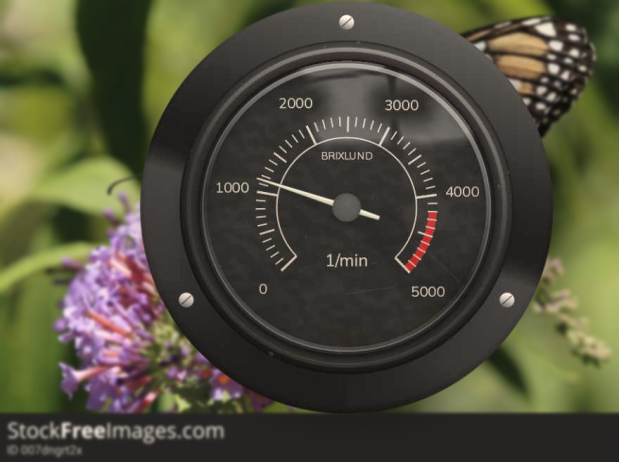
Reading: 1150 rpm
